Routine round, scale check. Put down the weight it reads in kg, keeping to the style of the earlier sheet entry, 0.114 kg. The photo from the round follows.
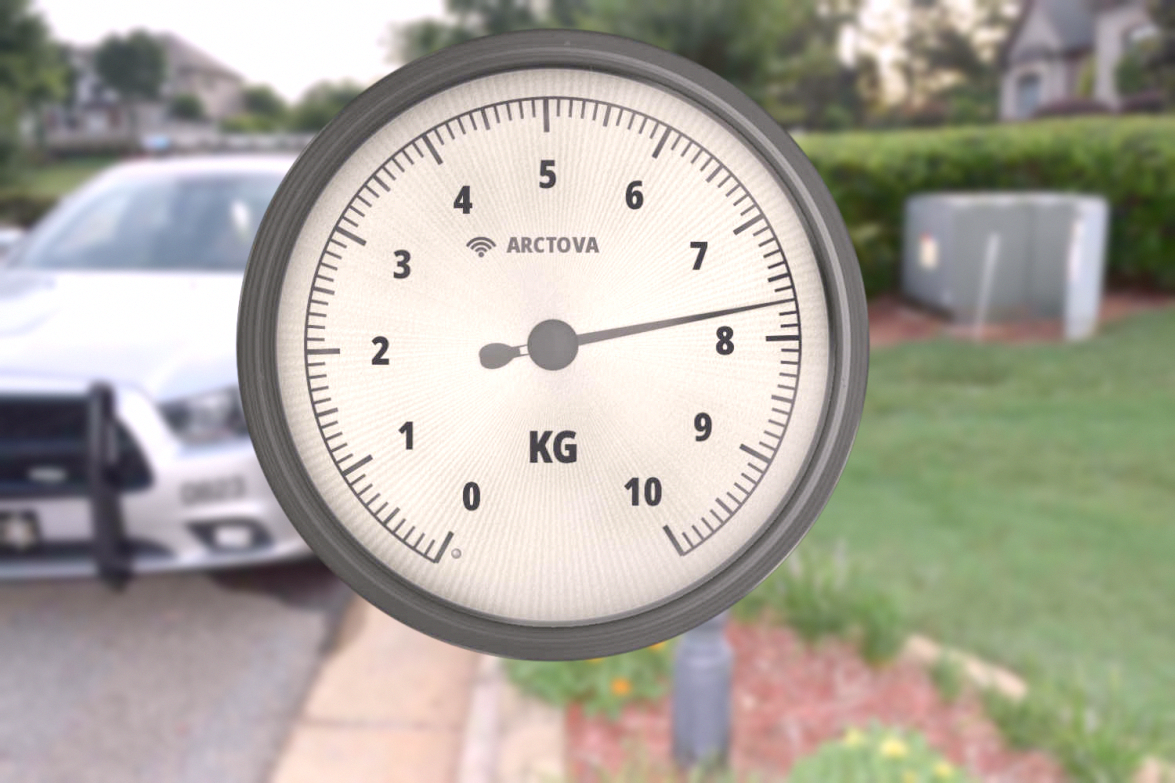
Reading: 7.7 kg
